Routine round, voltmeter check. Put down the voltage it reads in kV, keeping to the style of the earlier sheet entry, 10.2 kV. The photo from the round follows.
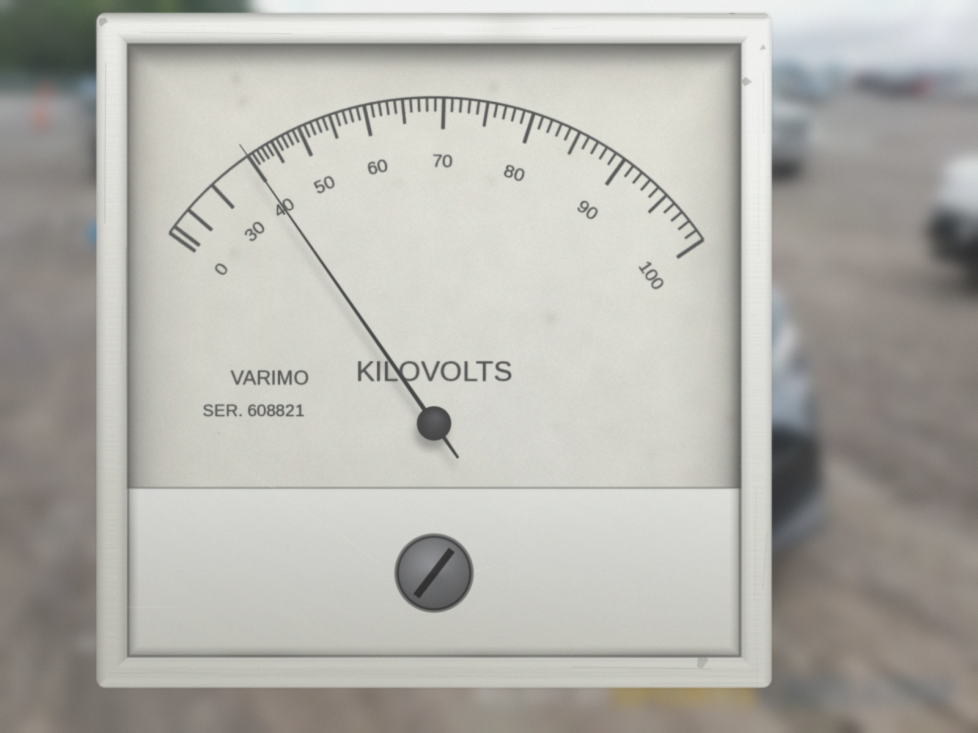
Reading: 40 kV
